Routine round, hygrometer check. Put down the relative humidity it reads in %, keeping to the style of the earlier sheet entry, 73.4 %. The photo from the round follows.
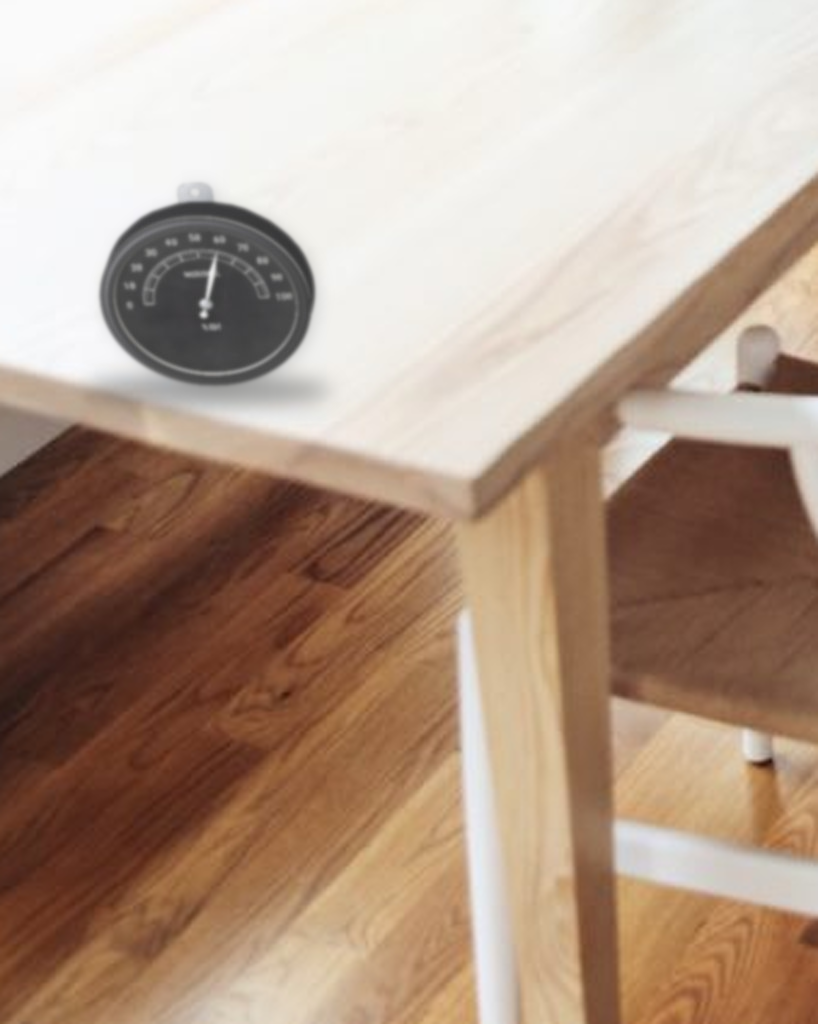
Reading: 60 %
